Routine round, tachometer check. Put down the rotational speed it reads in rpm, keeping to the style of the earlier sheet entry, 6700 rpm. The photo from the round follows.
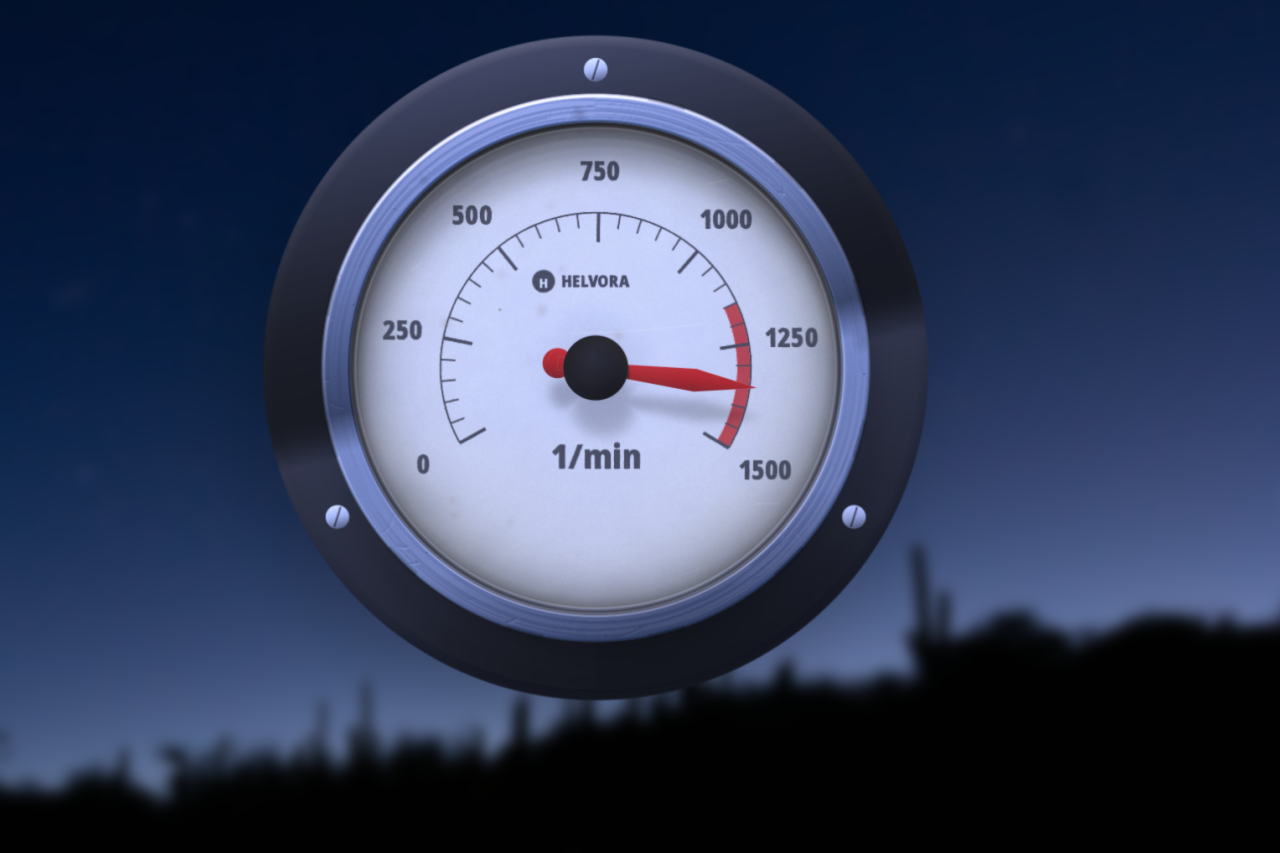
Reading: 1350 rpm
